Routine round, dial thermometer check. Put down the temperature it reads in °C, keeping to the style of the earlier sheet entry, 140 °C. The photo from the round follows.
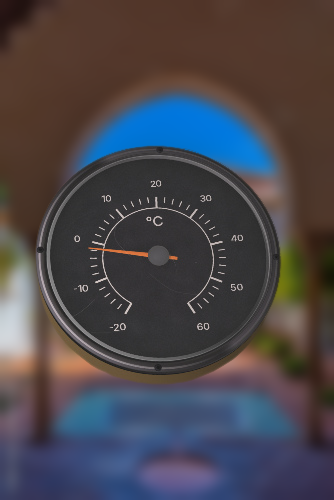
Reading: -2 °C
